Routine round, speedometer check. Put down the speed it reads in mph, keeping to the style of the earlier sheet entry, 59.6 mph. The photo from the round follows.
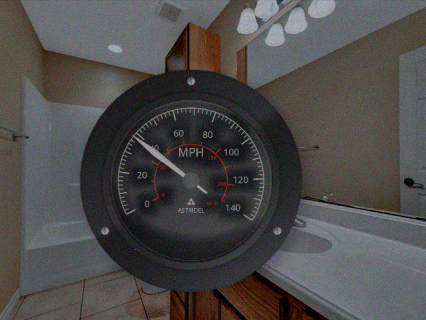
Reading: 38 mph
